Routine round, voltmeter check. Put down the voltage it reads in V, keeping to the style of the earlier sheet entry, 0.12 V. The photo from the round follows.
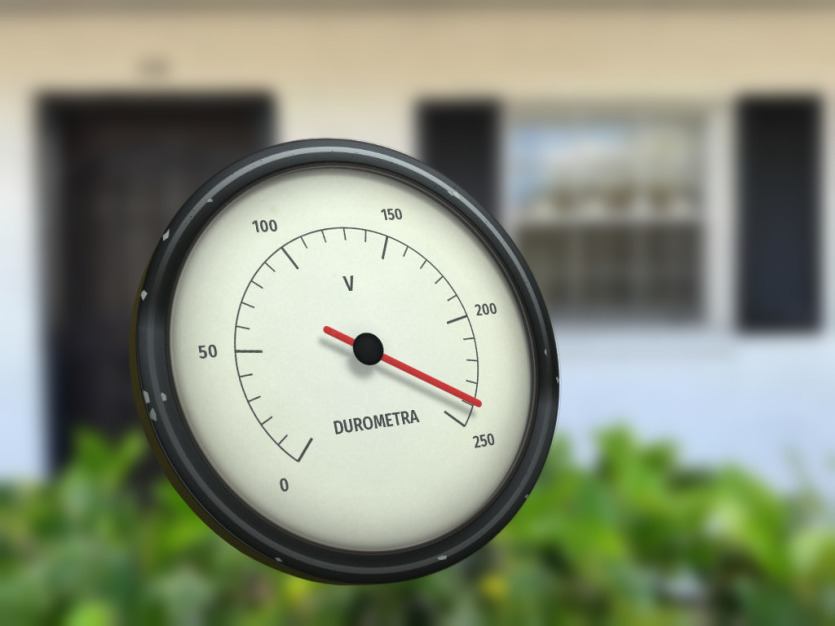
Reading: 240 V
